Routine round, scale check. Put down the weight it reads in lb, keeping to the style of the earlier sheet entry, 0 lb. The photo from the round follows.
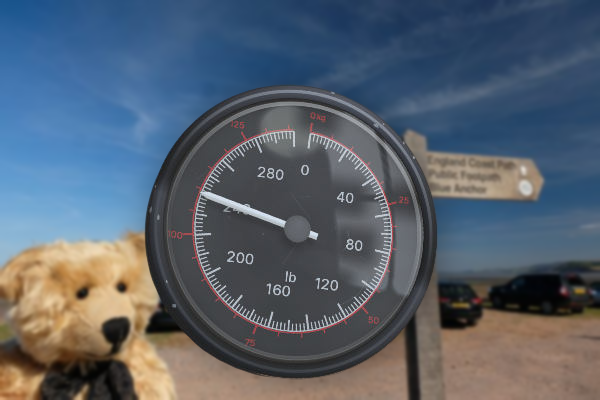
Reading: 240 lb
